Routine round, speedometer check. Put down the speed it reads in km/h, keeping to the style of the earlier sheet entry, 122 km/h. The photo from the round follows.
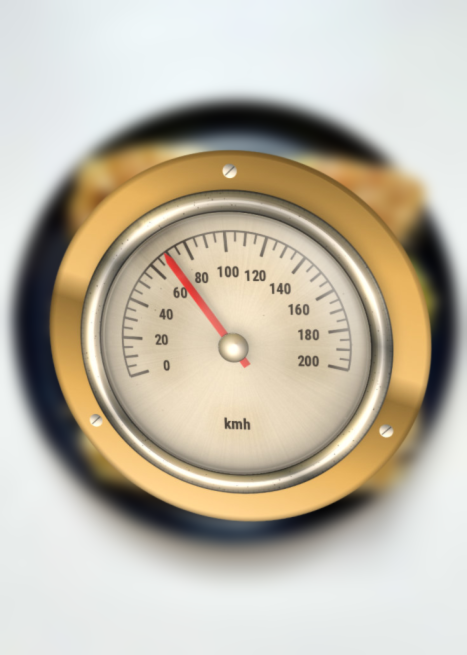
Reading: 70 km/h
